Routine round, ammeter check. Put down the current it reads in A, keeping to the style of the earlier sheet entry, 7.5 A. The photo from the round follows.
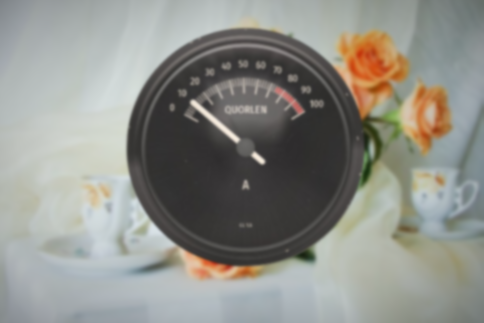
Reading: 10 A
